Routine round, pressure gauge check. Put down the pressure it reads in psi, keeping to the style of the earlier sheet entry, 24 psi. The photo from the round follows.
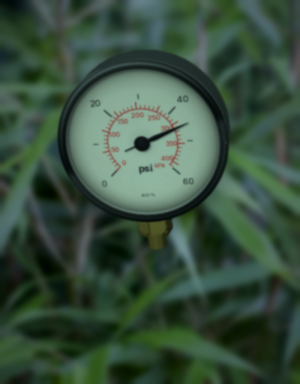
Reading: 45 psi
